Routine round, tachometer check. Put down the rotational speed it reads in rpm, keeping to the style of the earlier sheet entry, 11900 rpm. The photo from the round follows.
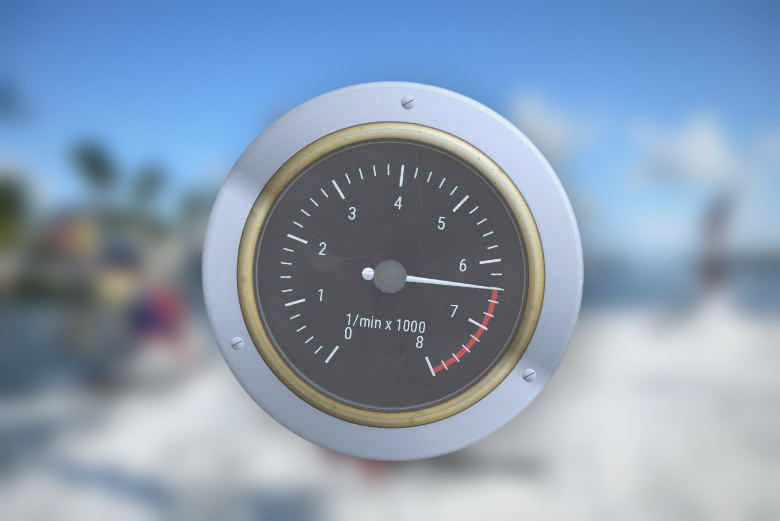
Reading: 6400 rpm
